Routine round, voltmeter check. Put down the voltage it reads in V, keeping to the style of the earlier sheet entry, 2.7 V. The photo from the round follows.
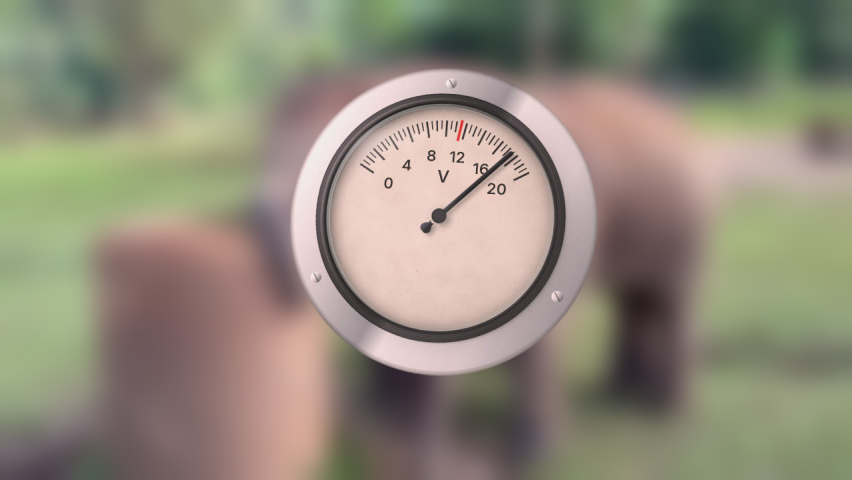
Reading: 17.5 V
